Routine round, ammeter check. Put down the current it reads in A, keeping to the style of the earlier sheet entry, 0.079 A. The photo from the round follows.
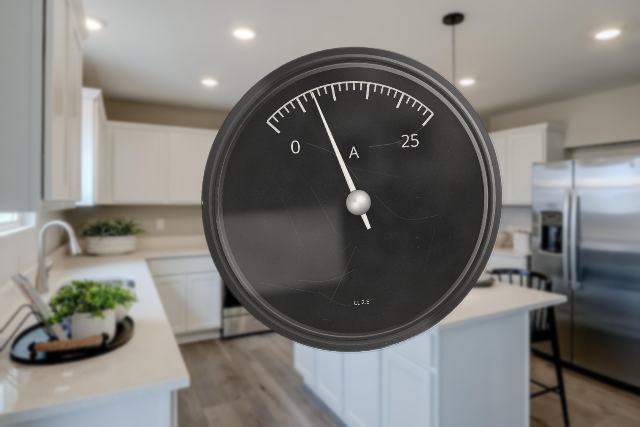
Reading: 7 A
